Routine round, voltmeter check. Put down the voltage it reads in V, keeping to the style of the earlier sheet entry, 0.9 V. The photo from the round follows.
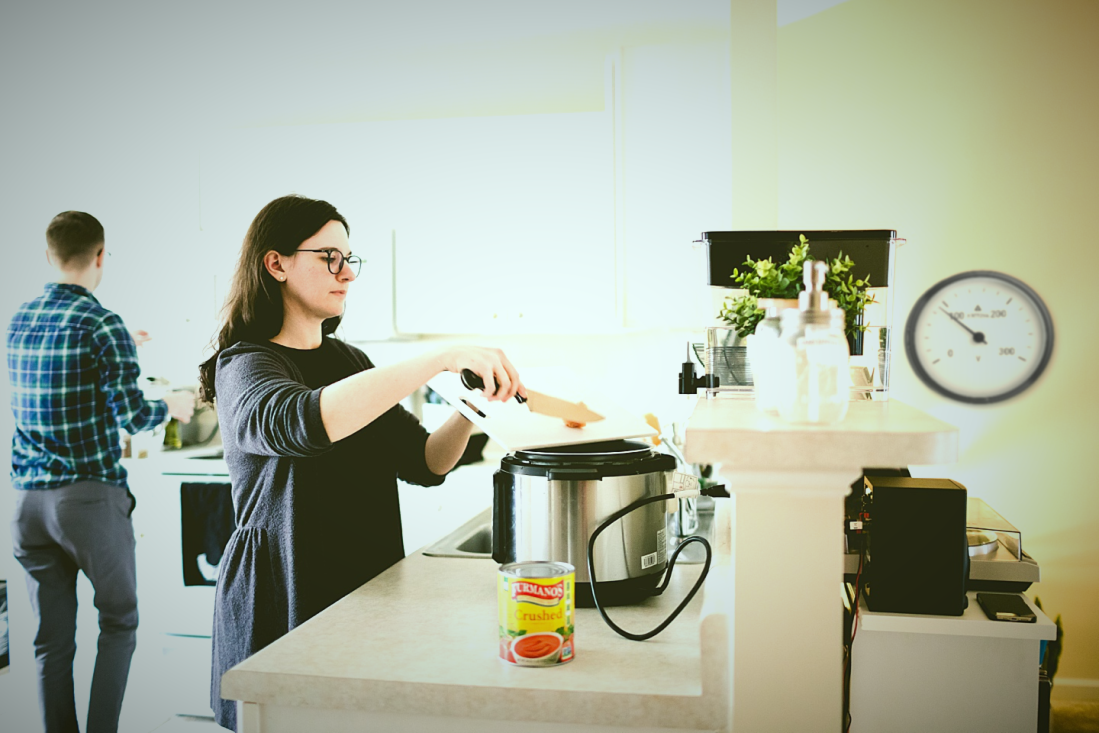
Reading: 90 V
